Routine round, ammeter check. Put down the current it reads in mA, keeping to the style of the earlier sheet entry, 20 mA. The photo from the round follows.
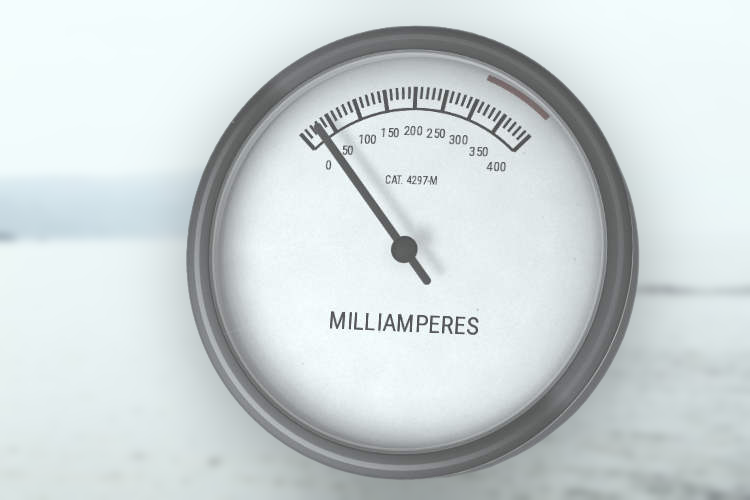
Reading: 30 mA
